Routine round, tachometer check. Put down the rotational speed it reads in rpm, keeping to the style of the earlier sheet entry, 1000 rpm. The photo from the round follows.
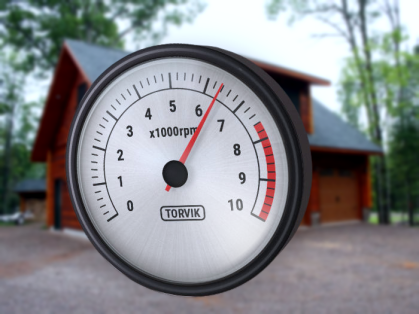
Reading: 6400 rpm
